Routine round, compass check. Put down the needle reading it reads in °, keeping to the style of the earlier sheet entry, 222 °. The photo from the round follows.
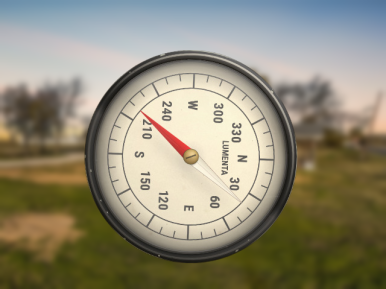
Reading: 220 °
